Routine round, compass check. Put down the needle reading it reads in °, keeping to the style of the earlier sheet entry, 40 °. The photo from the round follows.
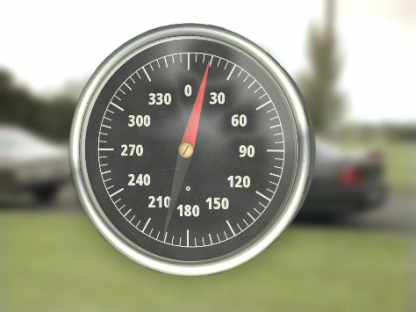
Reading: 15 °
